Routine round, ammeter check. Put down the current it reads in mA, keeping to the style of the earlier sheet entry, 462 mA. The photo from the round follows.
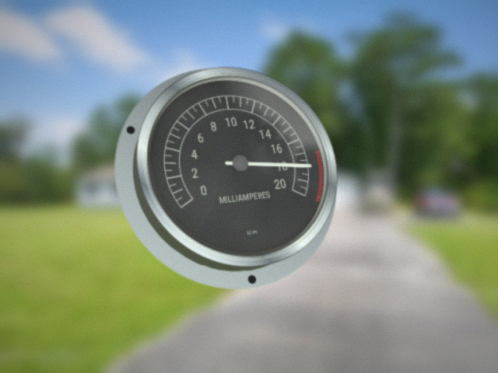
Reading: 18 mA
